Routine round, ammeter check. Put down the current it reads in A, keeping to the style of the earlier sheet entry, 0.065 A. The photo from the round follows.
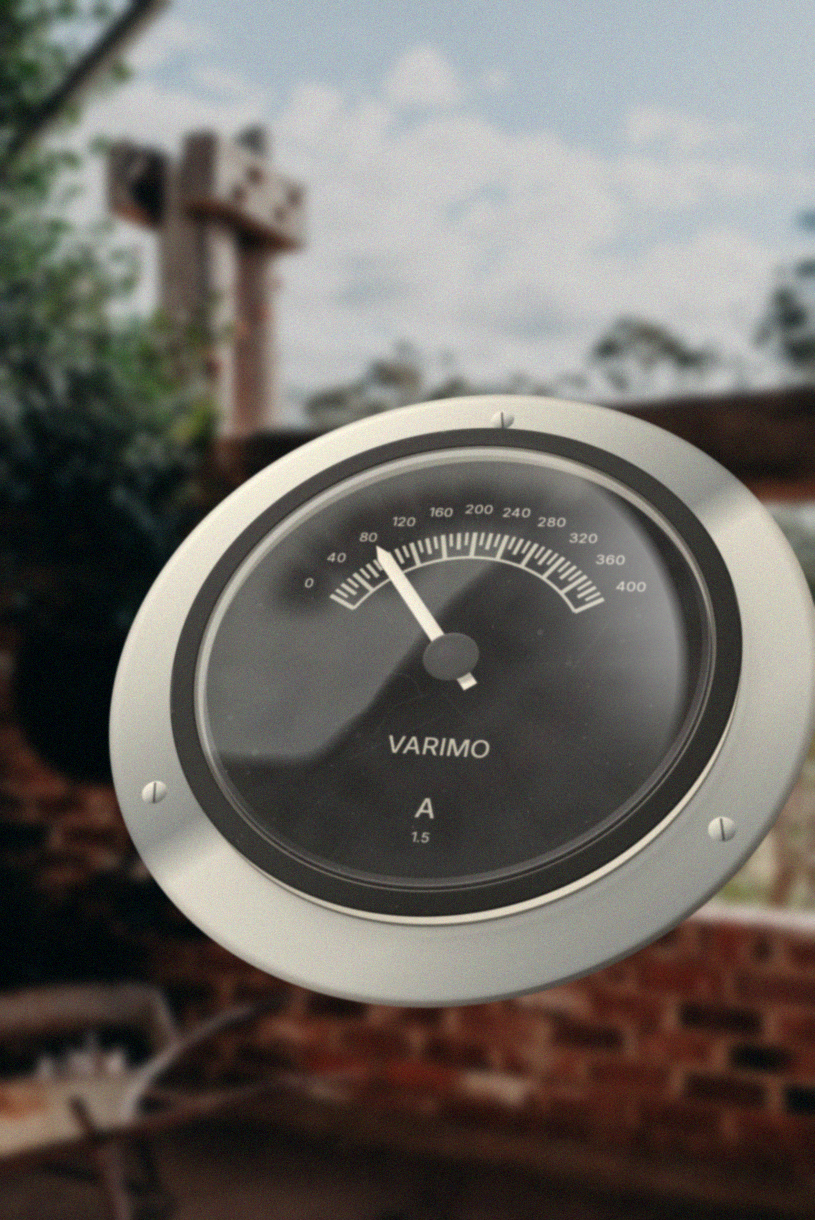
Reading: 80 A
